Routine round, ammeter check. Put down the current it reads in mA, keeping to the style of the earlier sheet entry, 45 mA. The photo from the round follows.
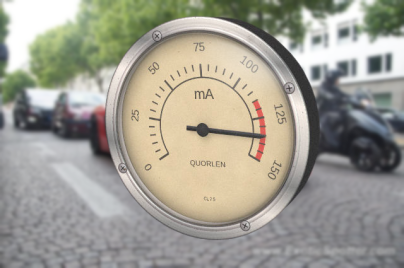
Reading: 135 mA
